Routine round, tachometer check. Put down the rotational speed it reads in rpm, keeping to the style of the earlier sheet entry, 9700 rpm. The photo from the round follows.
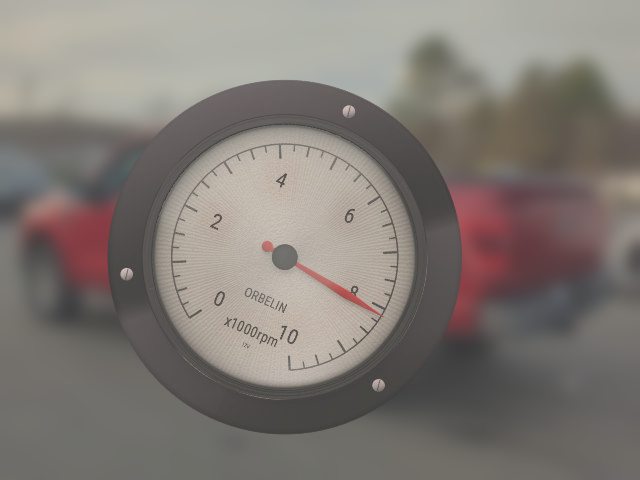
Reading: 8125 rpm
